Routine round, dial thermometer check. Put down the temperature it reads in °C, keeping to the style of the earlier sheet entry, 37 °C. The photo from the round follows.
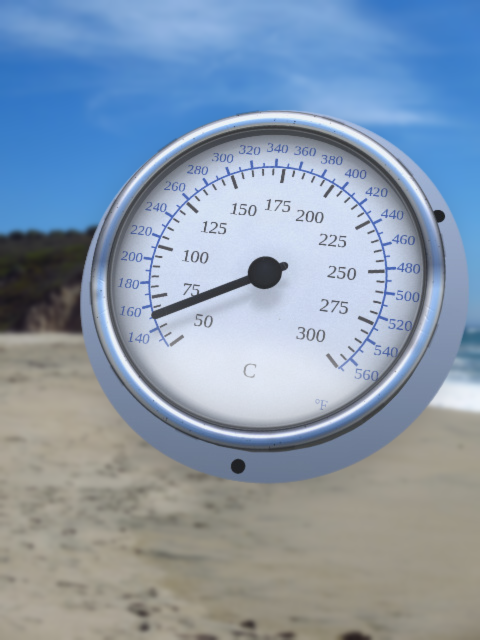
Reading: 65 °C
